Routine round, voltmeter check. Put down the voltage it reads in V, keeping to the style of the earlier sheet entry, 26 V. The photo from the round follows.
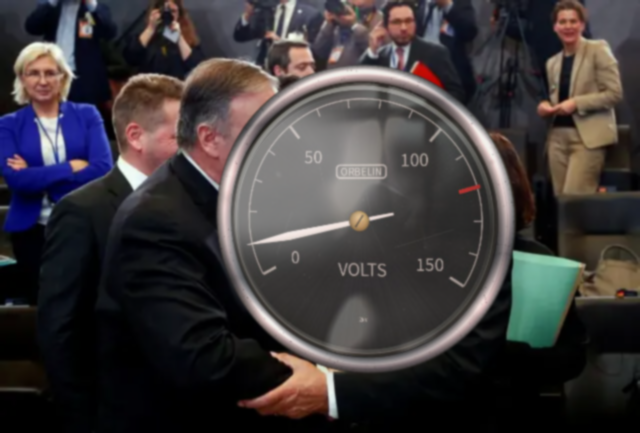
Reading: 10 V
